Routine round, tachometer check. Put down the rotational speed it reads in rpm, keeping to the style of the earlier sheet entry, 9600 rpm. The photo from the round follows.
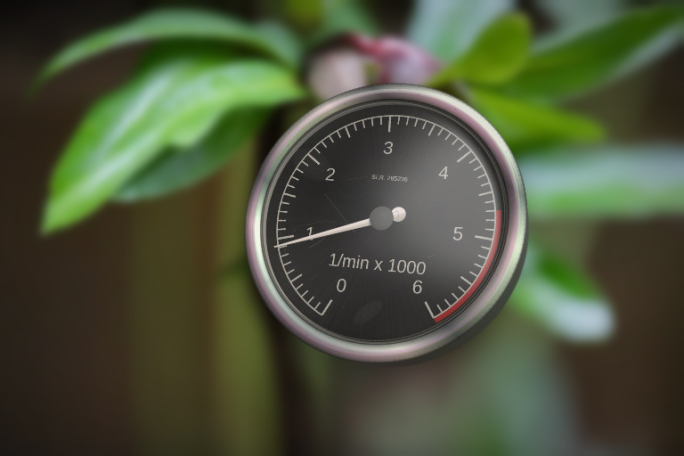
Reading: 900 rpm
